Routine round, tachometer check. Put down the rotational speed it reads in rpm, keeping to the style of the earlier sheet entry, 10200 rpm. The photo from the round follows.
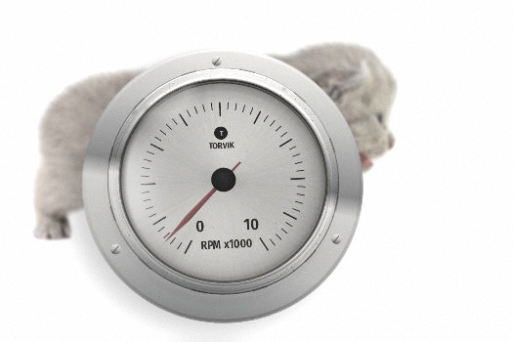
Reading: 500 rpm
